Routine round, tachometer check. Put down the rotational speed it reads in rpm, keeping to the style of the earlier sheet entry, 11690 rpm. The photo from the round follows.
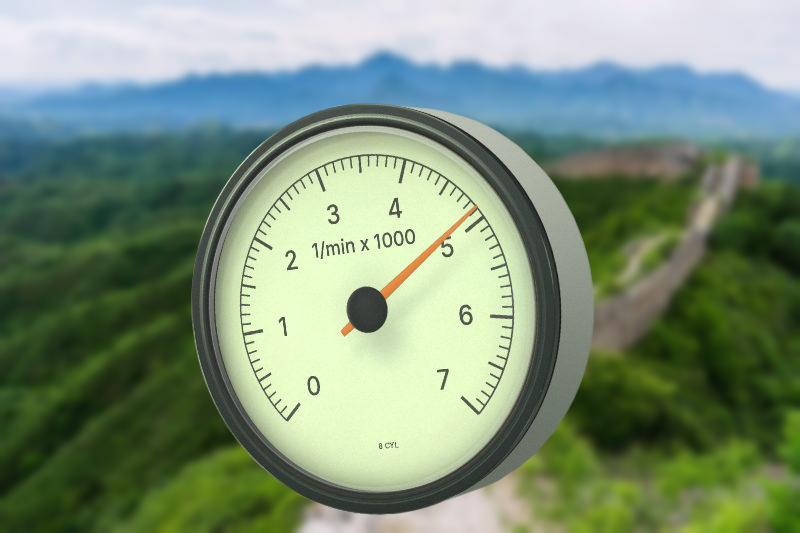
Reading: 4900 rpm
